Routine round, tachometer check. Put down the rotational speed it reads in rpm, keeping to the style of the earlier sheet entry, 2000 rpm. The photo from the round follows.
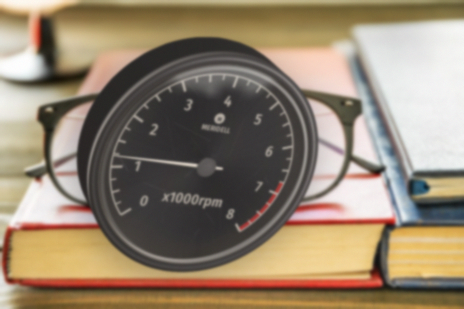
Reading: 1250 rpm
